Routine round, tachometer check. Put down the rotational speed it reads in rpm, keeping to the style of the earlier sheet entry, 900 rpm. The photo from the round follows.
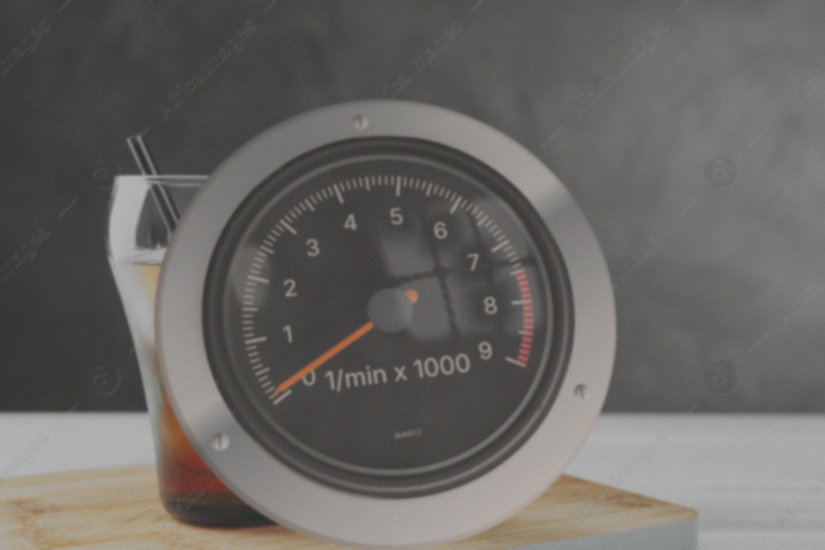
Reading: 100 rpm
